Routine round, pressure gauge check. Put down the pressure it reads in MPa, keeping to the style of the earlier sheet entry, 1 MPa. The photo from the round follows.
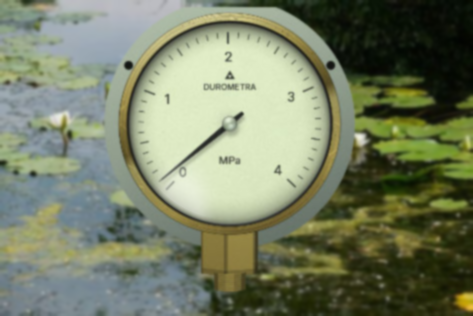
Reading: 0.1 MPa
